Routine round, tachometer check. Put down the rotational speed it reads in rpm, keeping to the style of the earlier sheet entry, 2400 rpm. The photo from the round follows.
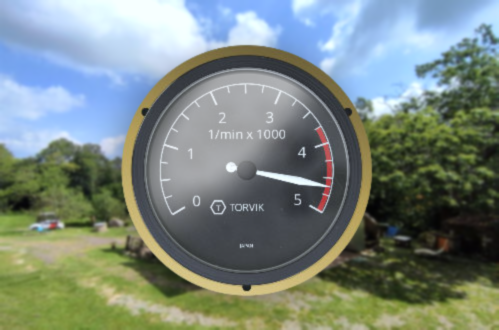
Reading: 4625 rpm
